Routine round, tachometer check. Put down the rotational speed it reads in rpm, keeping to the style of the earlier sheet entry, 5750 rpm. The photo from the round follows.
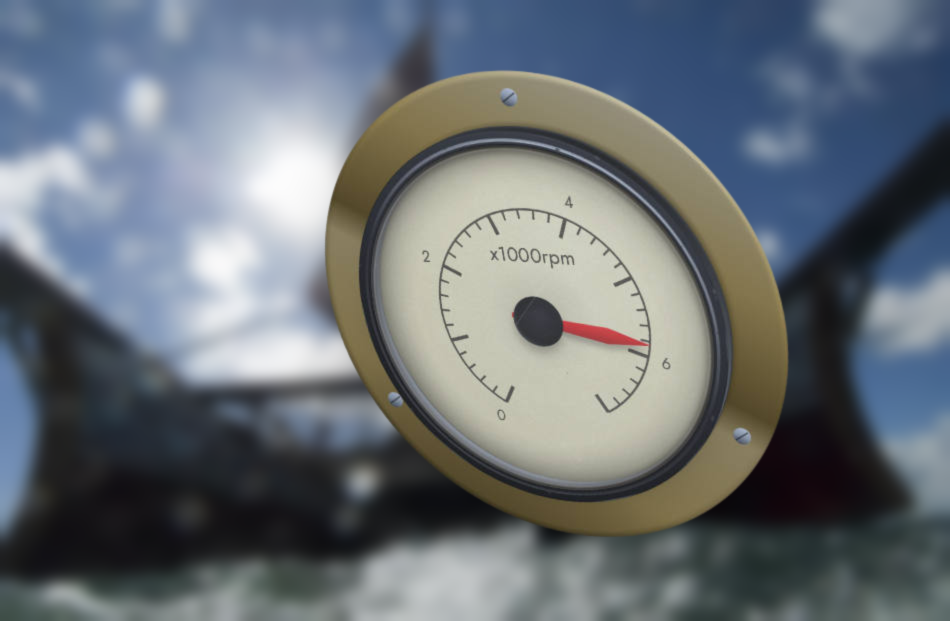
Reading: 5800 rpm
